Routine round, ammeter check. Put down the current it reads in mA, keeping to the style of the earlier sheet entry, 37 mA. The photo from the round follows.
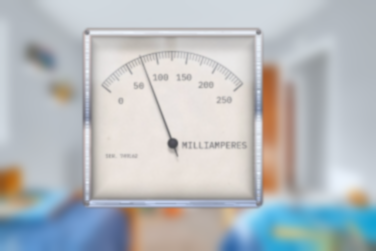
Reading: 75 mA
